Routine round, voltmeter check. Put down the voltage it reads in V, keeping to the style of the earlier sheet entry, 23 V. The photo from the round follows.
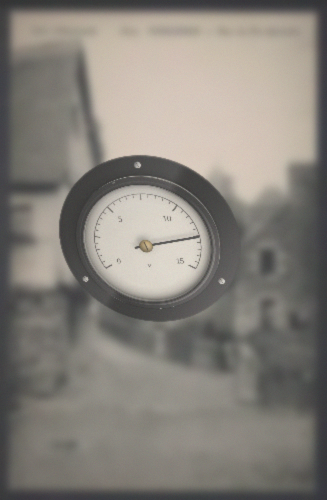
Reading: 12.5 V
